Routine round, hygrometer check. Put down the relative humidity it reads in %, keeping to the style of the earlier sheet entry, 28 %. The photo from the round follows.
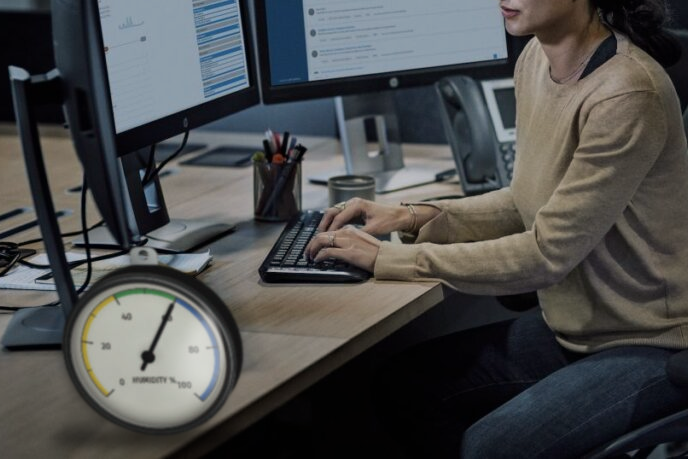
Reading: 60 %
